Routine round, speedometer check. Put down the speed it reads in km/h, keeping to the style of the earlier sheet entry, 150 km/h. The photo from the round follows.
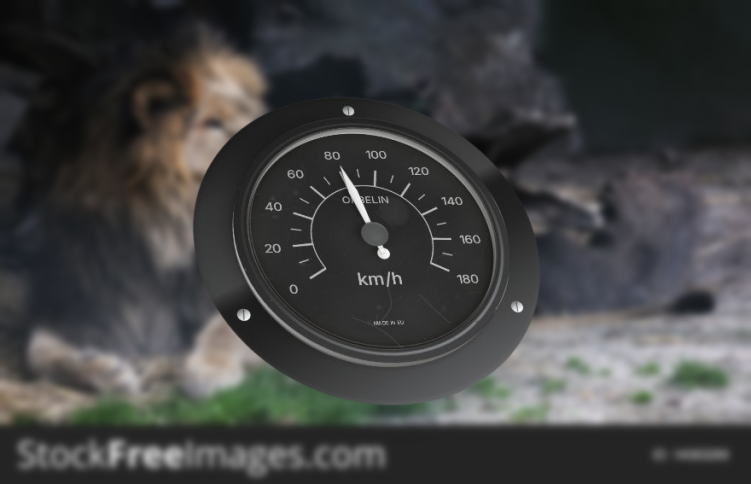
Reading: 80 km/h
